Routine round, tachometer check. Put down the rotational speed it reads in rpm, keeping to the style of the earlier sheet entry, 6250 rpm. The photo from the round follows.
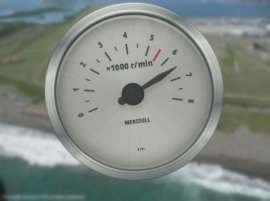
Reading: 6500 rpm
